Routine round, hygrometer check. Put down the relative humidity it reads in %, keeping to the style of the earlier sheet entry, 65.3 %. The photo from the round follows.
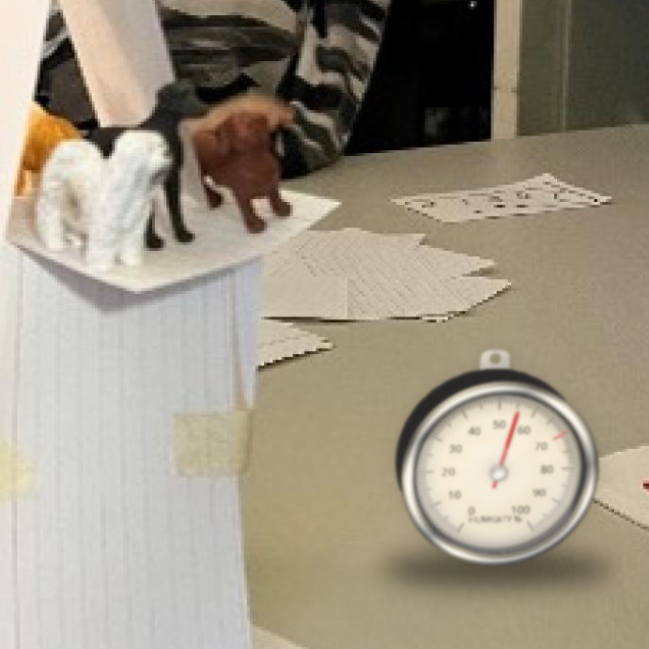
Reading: 55 %
